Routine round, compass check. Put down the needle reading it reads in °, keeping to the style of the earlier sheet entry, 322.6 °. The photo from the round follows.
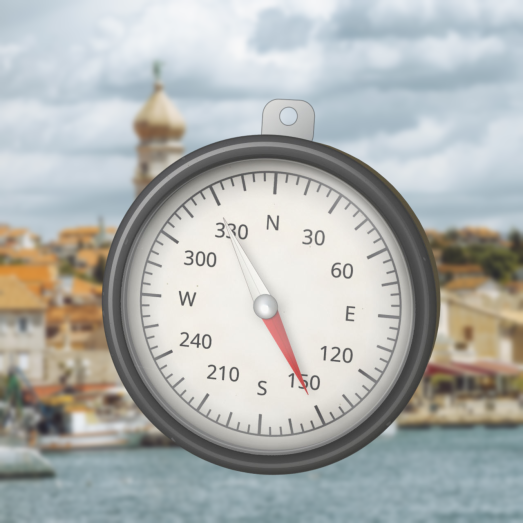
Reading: 150 °
